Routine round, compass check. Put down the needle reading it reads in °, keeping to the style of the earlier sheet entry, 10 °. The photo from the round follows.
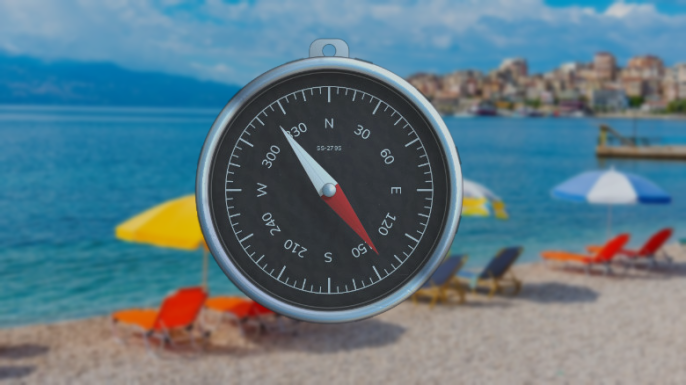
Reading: 142.5 °
